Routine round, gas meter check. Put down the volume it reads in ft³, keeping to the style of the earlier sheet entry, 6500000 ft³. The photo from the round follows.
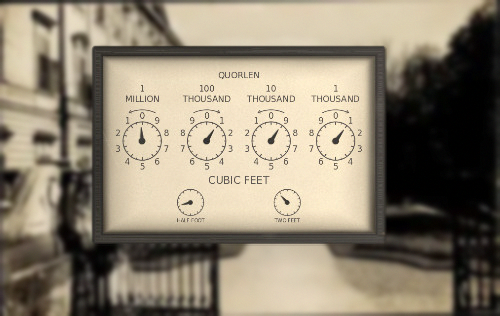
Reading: 9100 ft³
